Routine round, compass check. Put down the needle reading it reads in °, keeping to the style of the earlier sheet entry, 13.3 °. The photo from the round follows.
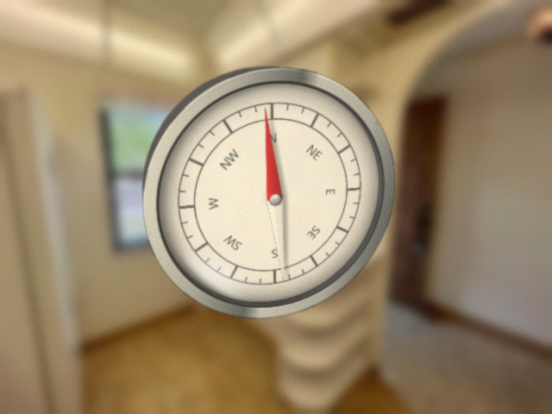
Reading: 355 °
